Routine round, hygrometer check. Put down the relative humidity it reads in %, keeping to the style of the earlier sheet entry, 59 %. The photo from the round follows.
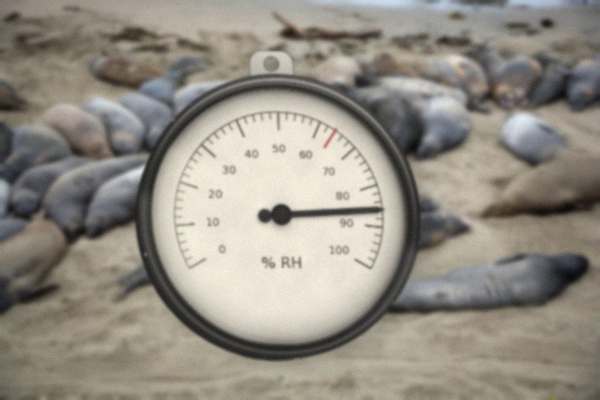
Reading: 86 %
